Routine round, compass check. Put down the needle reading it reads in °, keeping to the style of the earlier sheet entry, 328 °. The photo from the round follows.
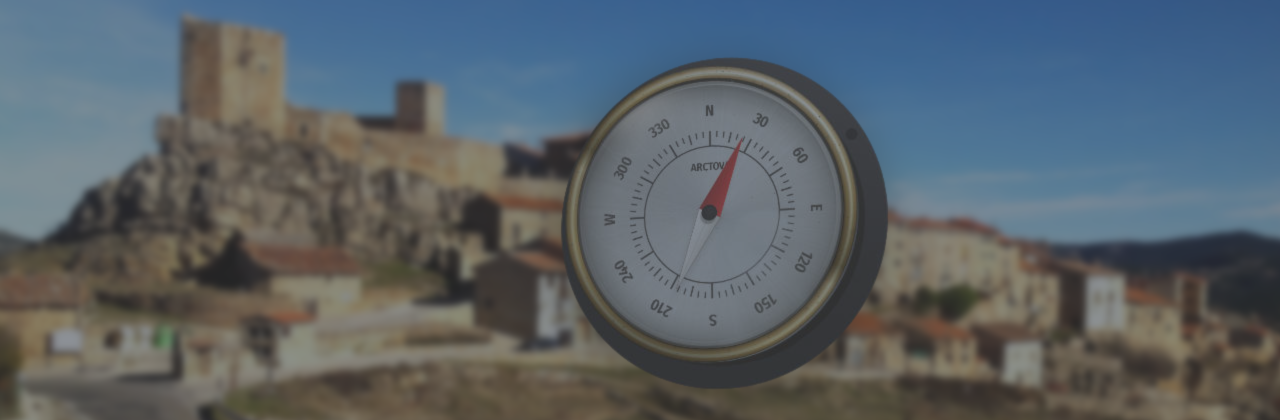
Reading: 25 °
